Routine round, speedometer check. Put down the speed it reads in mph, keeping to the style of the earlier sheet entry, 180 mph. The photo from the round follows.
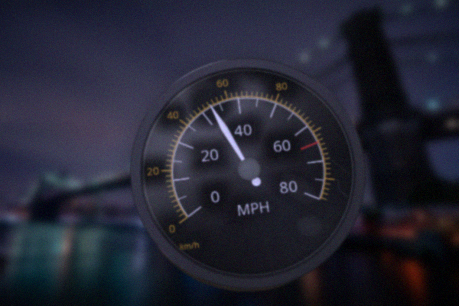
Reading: 32.5 mph
